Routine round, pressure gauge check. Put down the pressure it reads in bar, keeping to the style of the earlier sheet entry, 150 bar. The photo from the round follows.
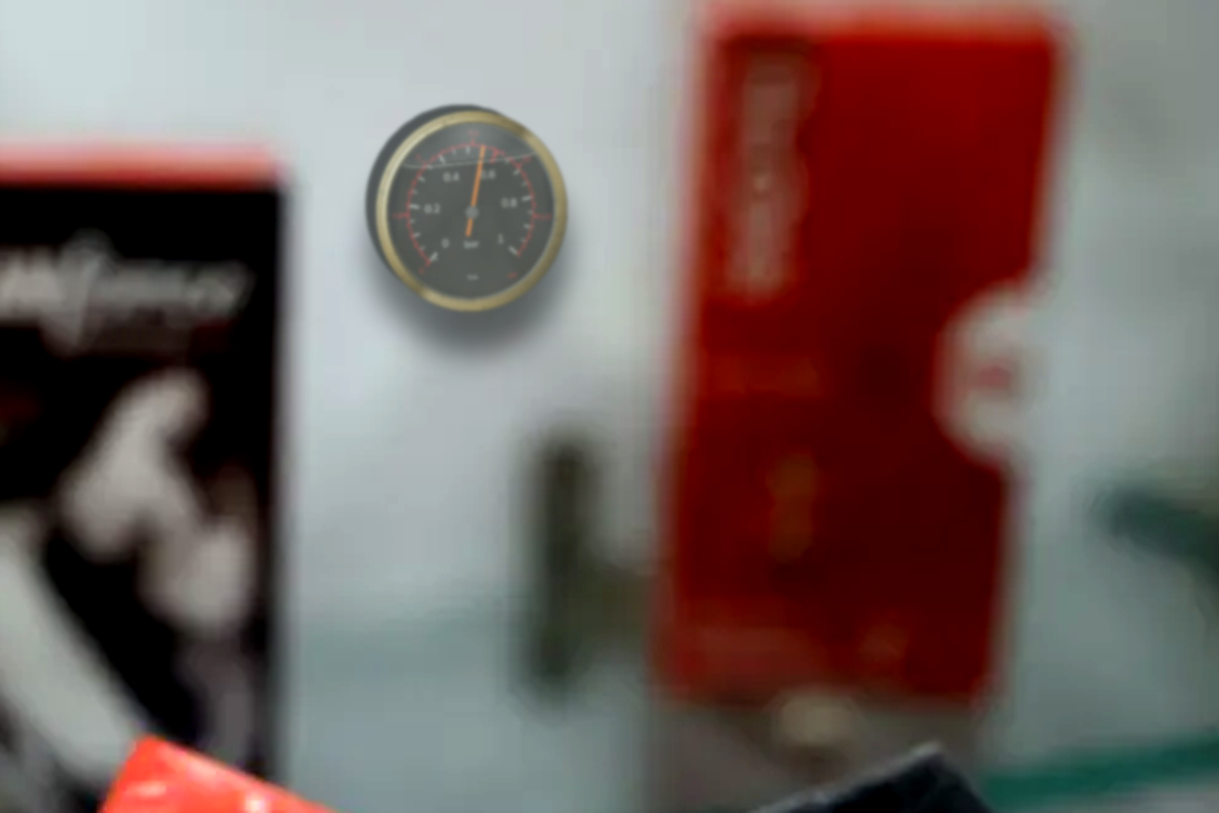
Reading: 0.55 bar
